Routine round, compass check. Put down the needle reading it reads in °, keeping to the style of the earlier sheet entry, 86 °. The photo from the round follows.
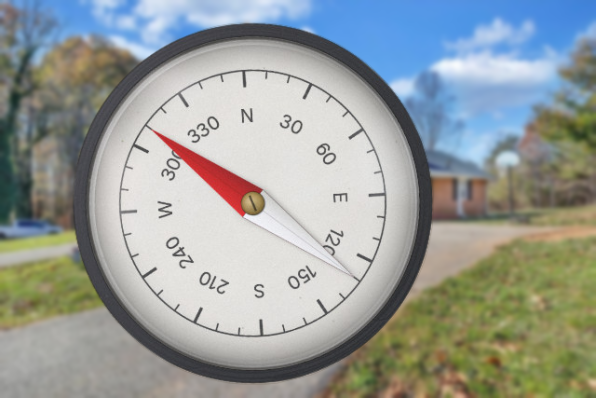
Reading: 310 °
